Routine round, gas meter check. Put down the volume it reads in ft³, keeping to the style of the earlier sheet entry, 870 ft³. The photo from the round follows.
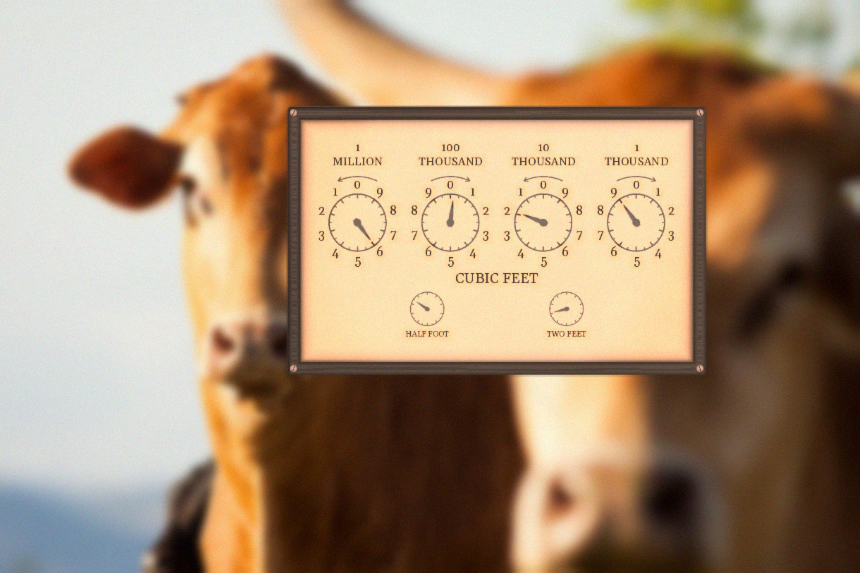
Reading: 601900 ft³
